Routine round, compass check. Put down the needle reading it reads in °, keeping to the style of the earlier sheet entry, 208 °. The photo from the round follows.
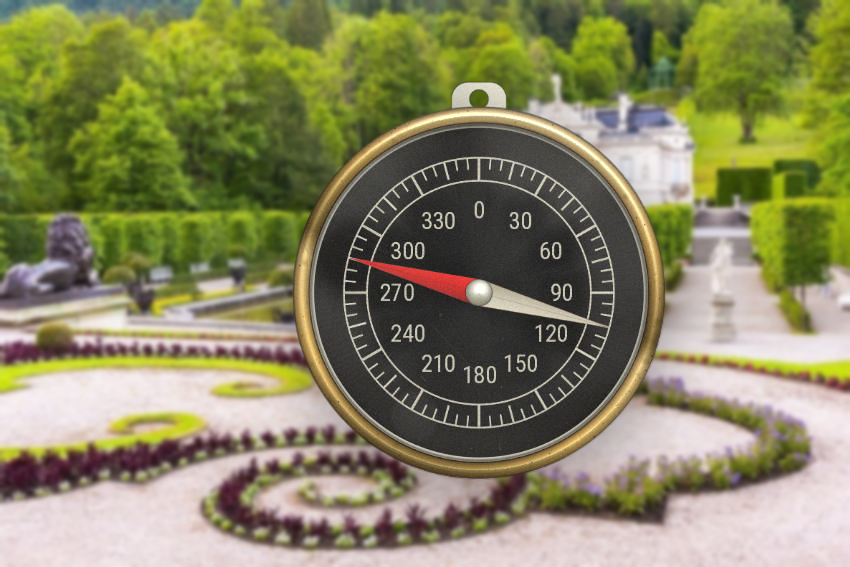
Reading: 285 °
